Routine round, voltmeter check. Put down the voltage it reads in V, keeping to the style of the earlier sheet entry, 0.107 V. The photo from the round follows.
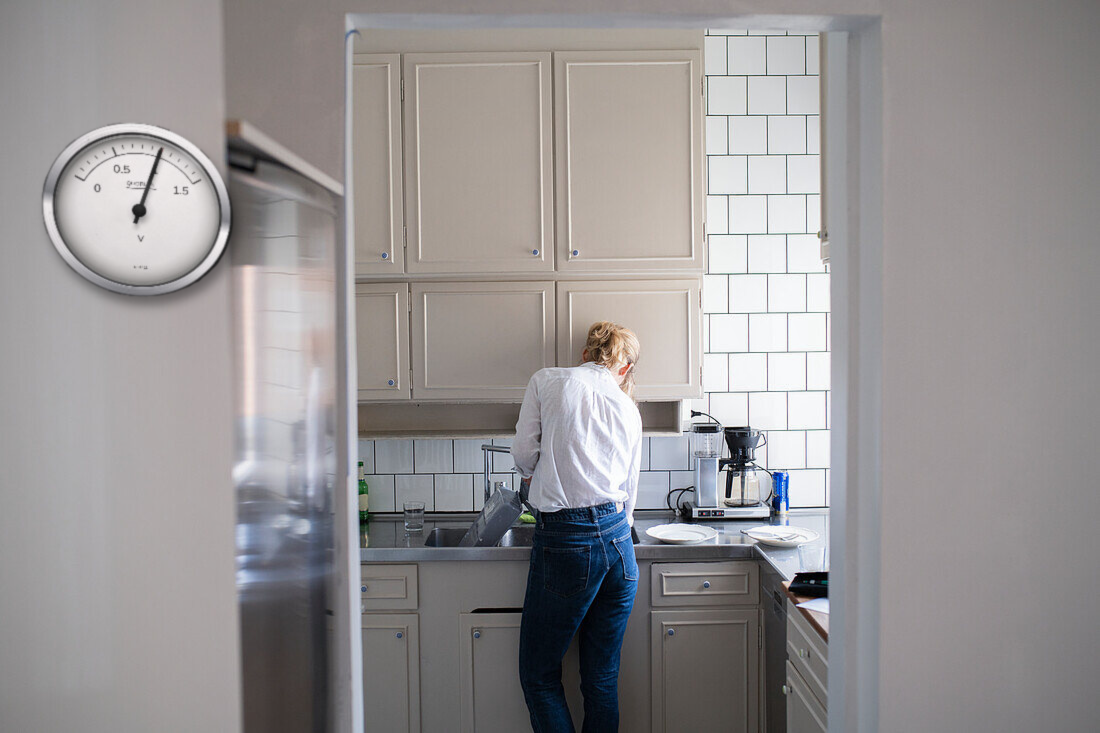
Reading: 1 V
